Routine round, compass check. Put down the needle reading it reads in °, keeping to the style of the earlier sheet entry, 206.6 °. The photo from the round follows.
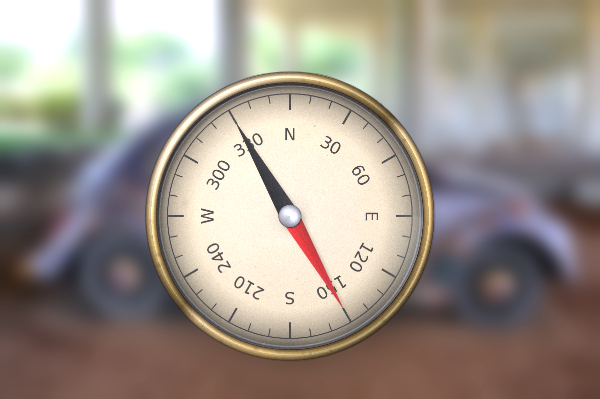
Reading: 150 °
